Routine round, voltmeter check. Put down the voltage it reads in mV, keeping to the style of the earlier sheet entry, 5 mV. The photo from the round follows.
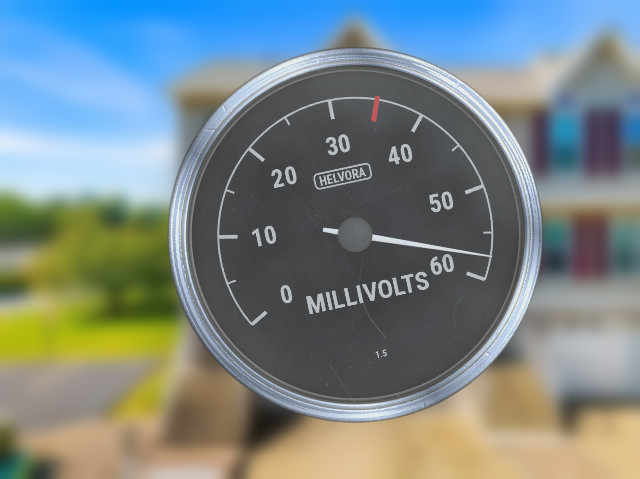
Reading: 57.5 mV
